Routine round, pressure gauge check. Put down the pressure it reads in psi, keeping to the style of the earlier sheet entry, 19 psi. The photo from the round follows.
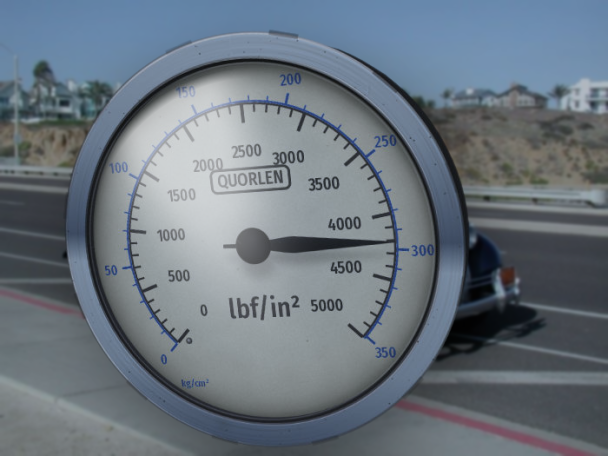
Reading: 4200 psi
